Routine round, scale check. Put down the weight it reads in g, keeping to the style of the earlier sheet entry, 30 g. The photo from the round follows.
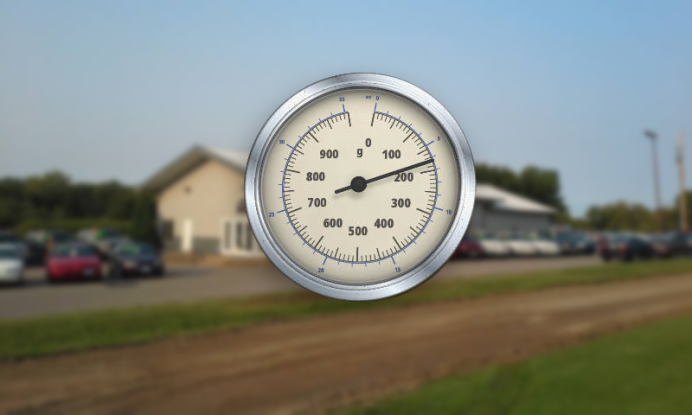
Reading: 180 g
